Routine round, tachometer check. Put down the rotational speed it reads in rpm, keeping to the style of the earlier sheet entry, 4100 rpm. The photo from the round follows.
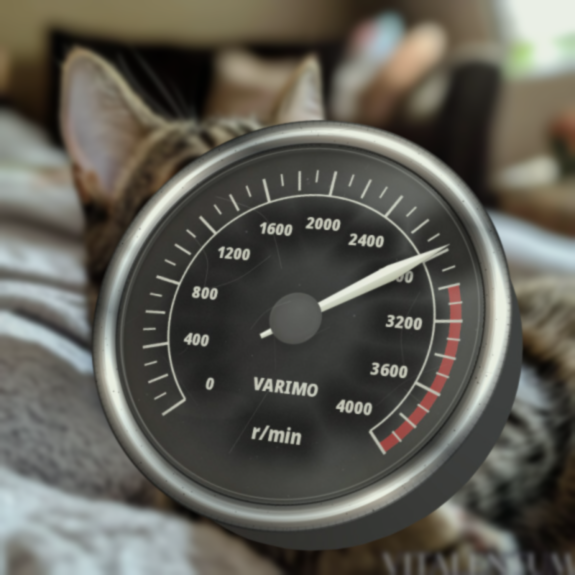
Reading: 2800 rpm
